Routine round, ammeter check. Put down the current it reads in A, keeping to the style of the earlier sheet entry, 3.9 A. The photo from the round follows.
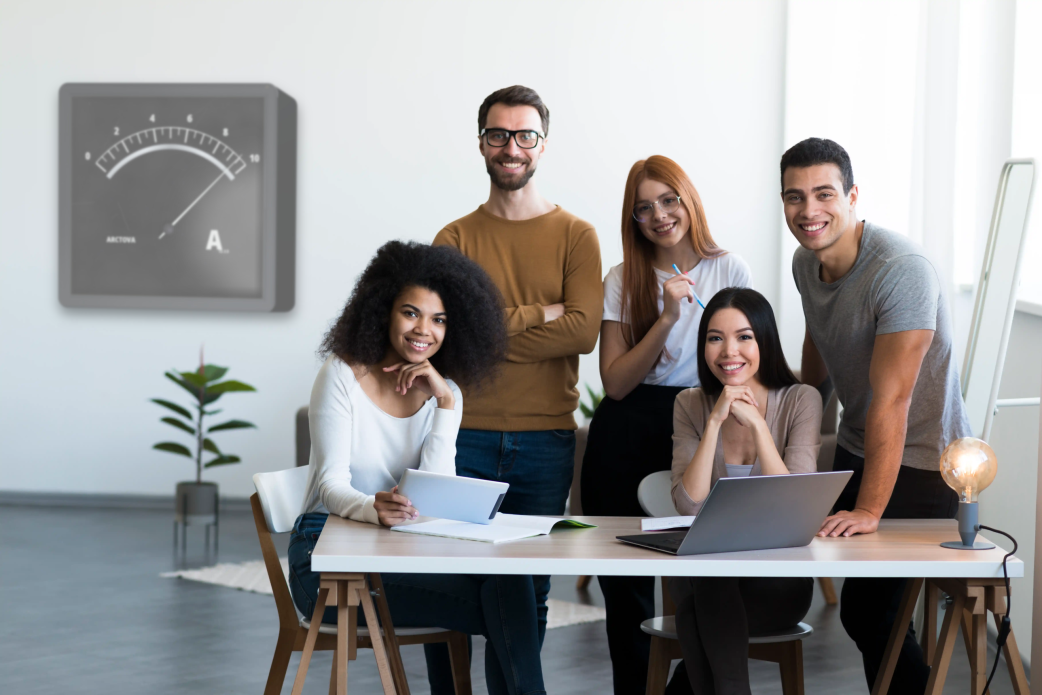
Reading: 9.5 A
